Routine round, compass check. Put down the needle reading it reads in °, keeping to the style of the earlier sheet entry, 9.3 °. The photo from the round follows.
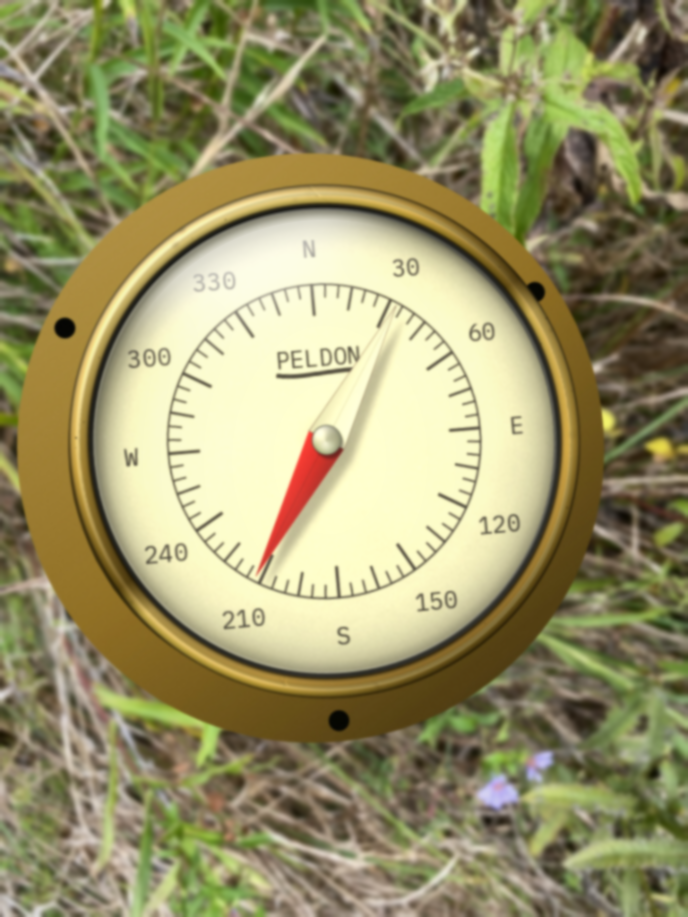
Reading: 212.5 °
